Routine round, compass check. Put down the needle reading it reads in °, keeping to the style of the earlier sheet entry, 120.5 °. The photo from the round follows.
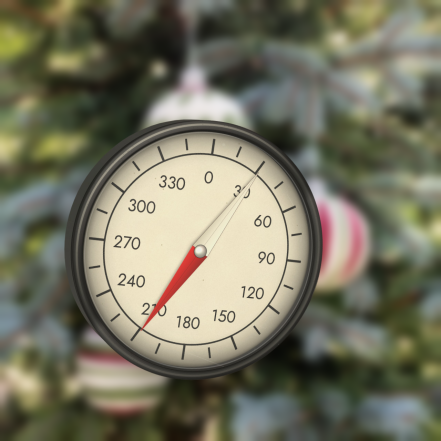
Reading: 210 °
